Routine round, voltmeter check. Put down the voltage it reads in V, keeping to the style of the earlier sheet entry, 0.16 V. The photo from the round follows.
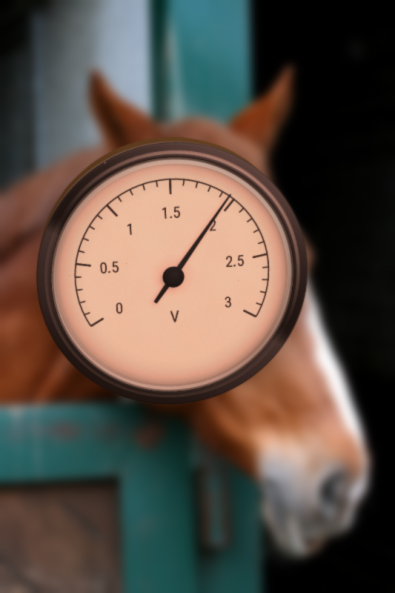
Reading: 1.95 V
